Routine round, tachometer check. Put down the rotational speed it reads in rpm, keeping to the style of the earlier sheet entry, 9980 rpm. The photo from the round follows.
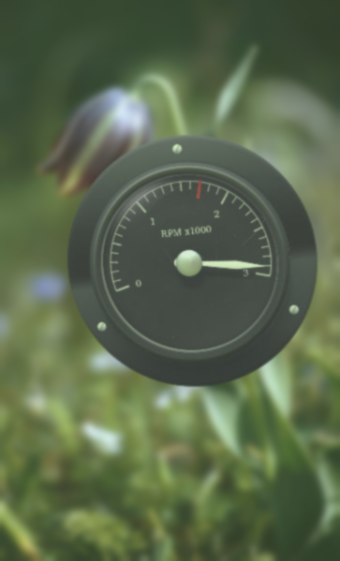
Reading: 2900 rpm
